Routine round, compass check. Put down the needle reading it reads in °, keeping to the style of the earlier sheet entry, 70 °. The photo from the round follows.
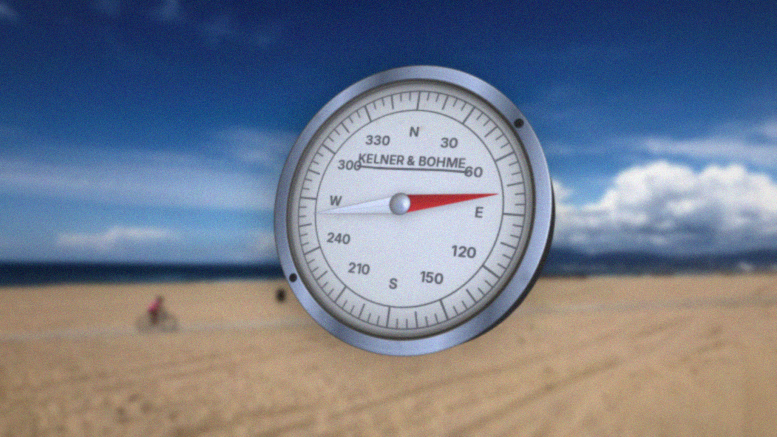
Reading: 80 °
